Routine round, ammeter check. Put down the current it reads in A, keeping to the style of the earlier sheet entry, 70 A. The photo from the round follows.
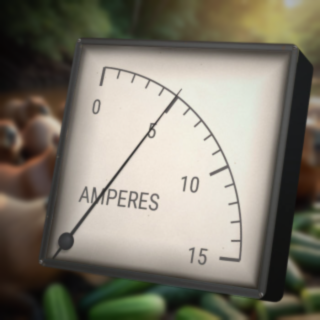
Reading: 5 A
